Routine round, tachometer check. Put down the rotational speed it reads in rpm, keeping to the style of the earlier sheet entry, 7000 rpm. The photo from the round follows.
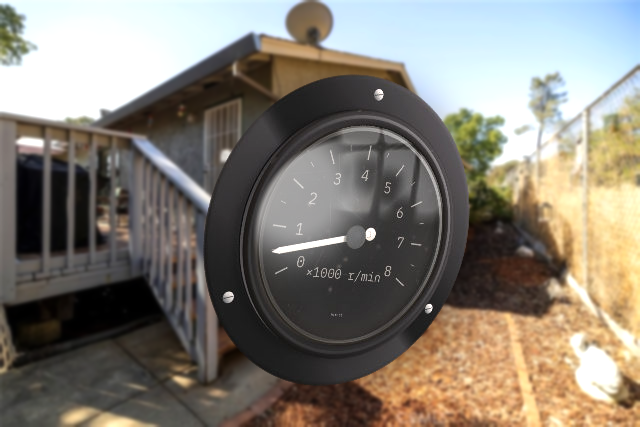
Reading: 500 rpm
